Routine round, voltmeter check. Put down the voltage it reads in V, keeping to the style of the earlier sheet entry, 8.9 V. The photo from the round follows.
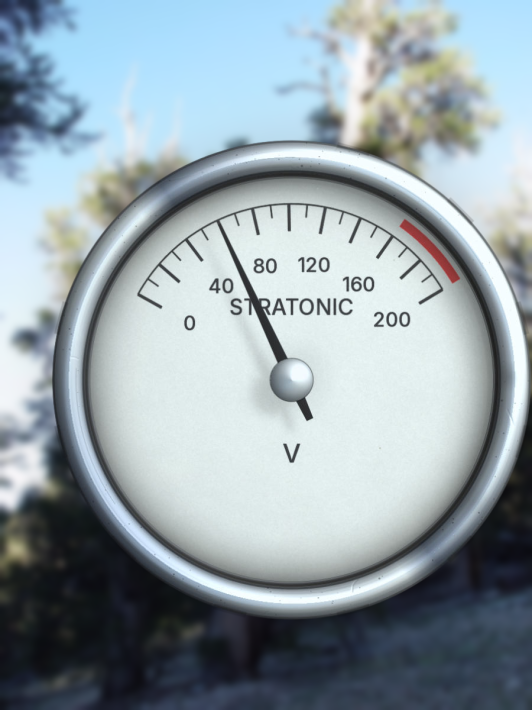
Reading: 60 V
